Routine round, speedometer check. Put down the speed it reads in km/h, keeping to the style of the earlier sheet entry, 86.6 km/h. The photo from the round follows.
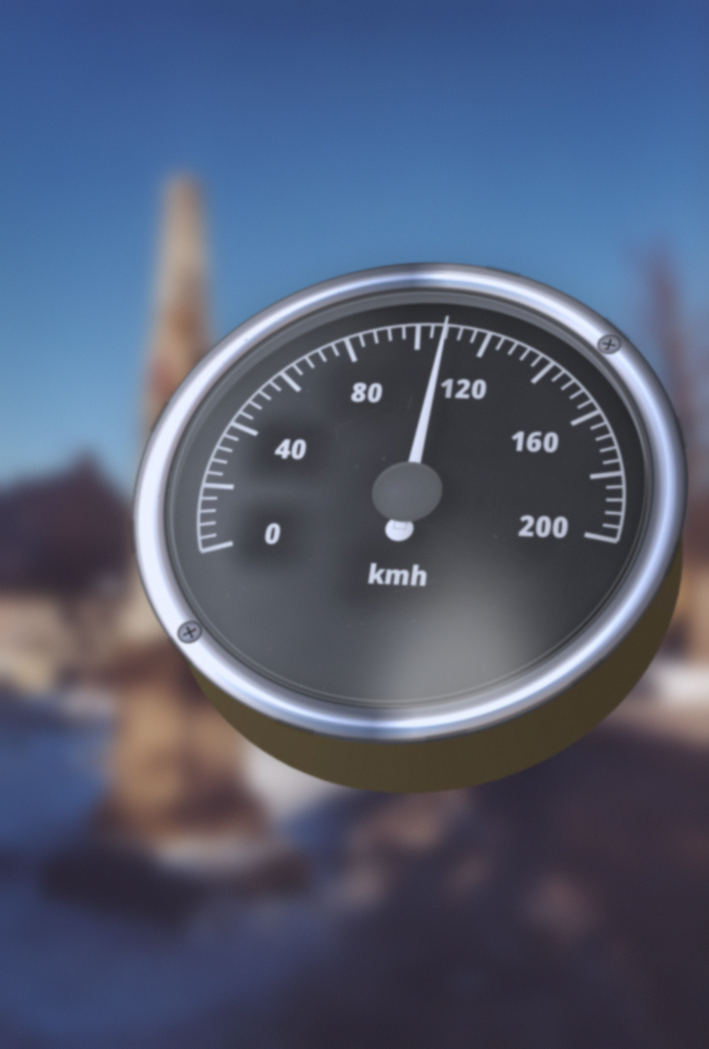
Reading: 108 km/h
